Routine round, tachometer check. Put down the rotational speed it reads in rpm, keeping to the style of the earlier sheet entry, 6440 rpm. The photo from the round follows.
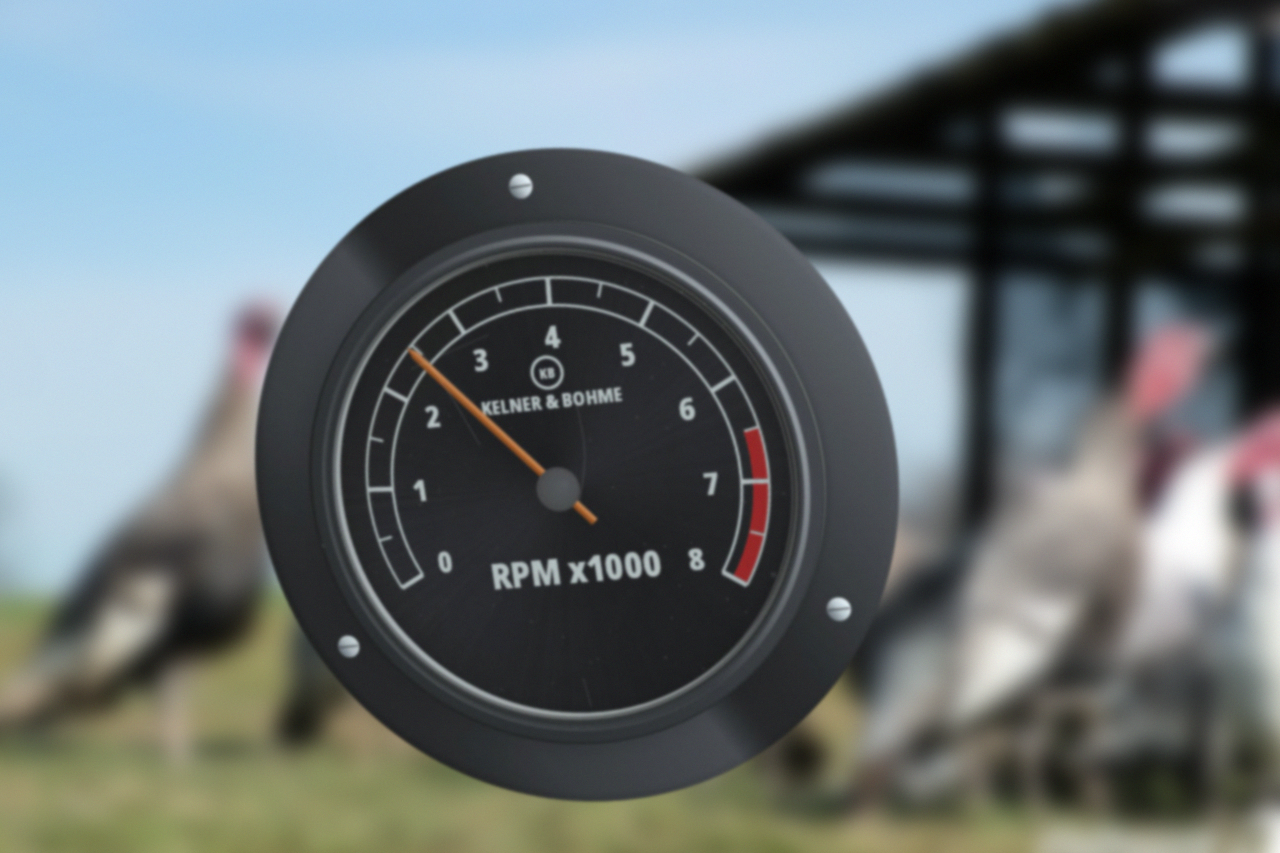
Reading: 2500 rpm
